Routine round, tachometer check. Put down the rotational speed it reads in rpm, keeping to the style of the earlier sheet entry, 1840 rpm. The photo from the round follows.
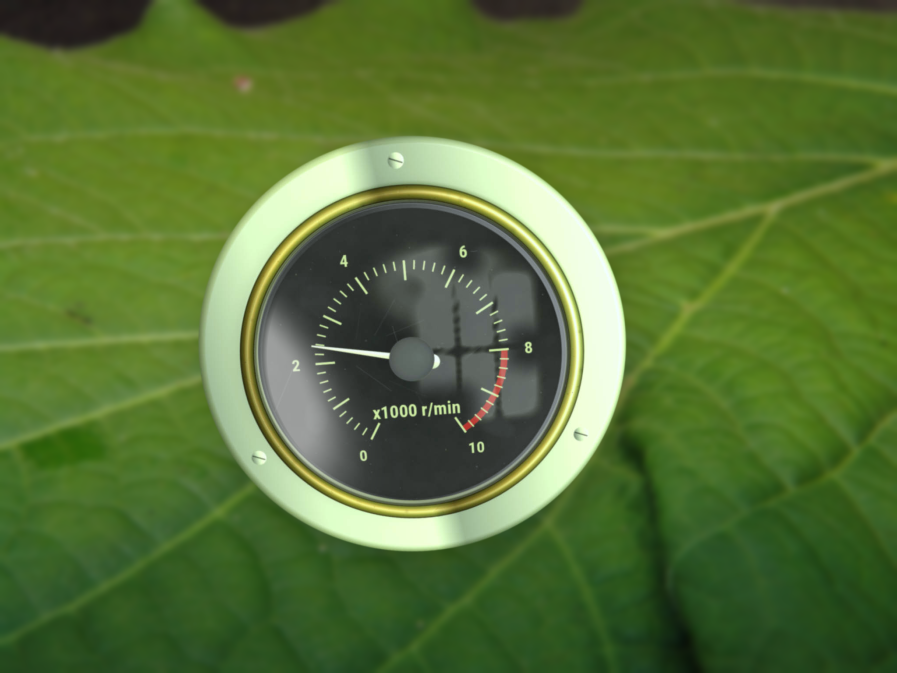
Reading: 2400 rpm
